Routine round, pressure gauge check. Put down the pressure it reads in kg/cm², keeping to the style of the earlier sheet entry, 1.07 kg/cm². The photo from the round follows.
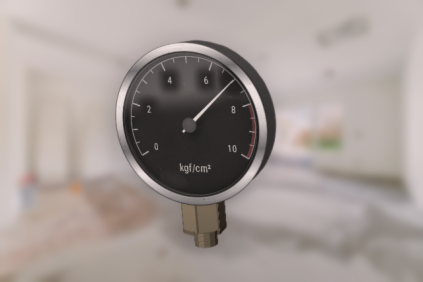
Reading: 7 kg/cm²
